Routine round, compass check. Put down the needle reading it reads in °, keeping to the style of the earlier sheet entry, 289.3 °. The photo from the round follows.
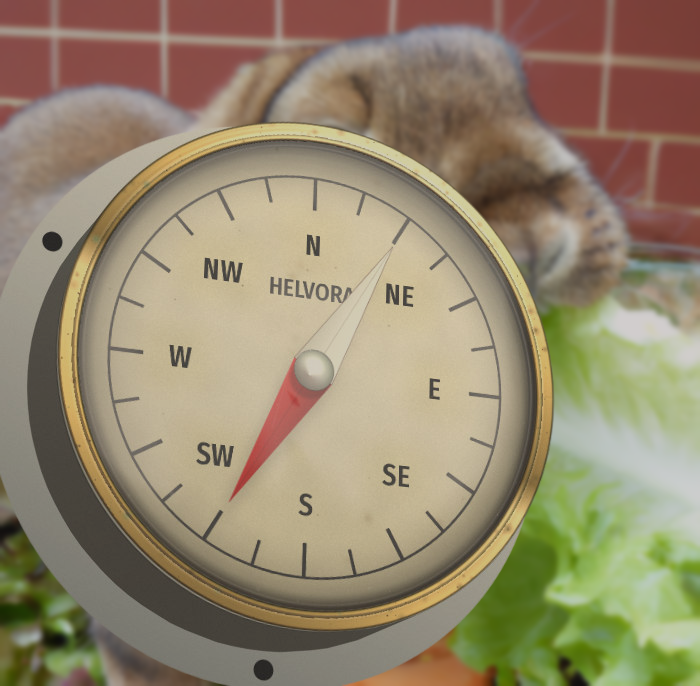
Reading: 210 °
